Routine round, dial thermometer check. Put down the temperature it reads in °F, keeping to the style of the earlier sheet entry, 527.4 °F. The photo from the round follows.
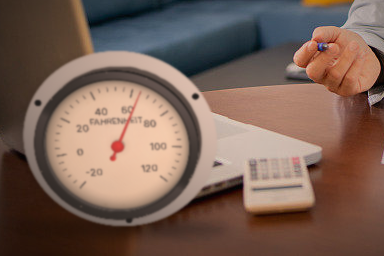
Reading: 64 °F
